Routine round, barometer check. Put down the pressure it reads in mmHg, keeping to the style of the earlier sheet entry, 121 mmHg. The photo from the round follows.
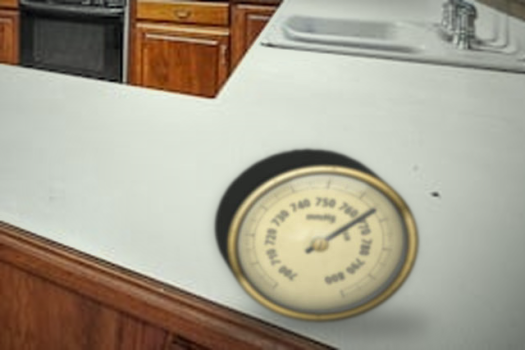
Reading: 765 mmHg
